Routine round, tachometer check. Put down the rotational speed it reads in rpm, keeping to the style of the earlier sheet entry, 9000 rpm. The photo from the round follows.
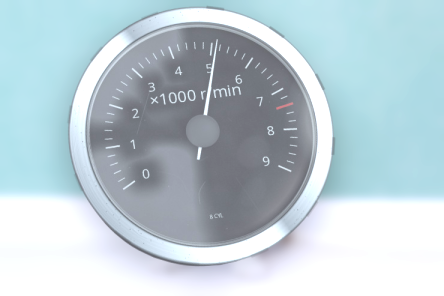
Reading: 5100 rpm
